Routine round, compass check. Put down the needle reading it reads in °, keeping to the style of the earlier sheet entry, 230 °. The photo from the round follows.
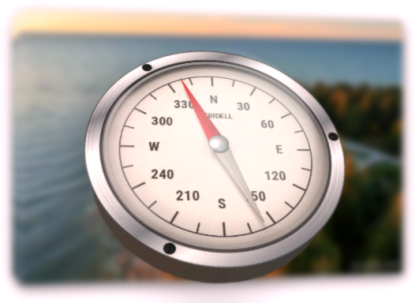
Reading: 337.5 °
